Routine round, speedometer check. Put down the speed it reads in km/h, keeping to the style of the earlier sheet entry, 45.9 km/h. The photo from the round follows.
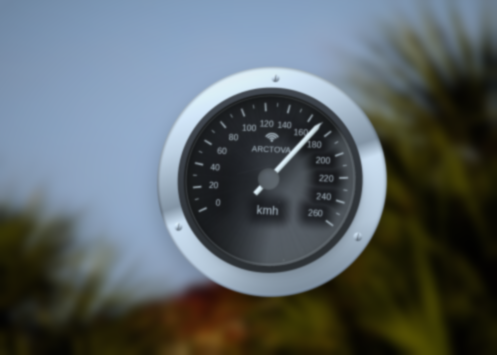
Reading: 170 km/h
